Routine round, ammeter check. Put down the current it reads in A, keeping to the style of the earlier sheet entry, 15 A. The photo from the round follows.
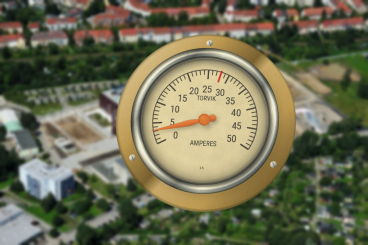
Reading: 3 A
